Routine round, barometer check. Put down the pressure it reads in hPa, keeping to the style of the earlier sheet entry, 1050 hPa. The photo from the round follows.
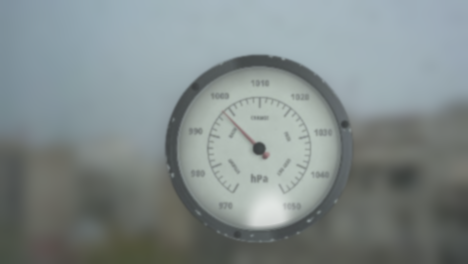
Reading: 998 hPa
